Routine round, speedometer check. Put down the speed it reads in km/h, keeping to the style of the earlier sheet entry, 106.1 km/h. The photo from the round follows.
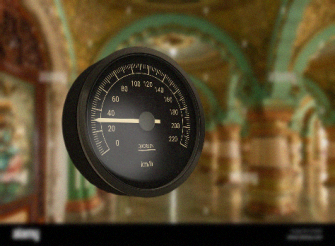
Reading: 30 km/h
